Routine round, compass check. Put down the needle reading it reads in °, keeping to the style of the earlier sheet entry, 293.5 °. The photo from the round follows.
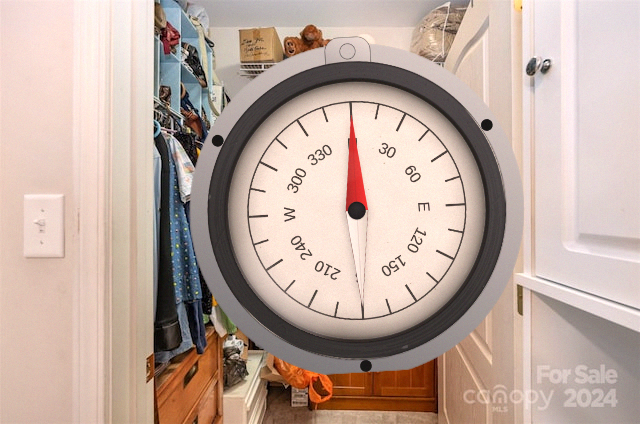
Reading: 0 °
